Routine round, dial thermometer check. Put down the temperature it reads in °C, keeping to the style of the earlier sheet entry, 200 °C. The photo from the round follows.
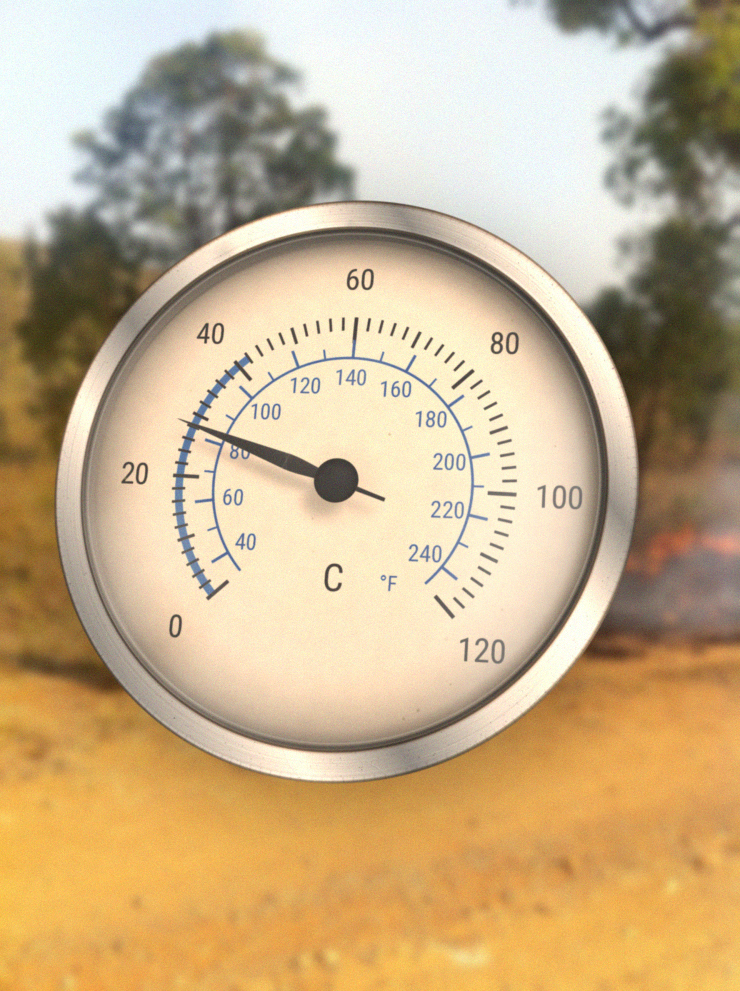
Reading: 28 °C
